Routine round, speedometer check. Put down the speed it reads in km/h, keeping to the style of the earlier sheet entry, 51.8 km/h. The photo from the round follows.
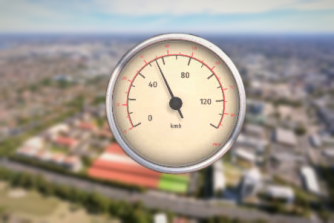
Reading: 55 km/h
